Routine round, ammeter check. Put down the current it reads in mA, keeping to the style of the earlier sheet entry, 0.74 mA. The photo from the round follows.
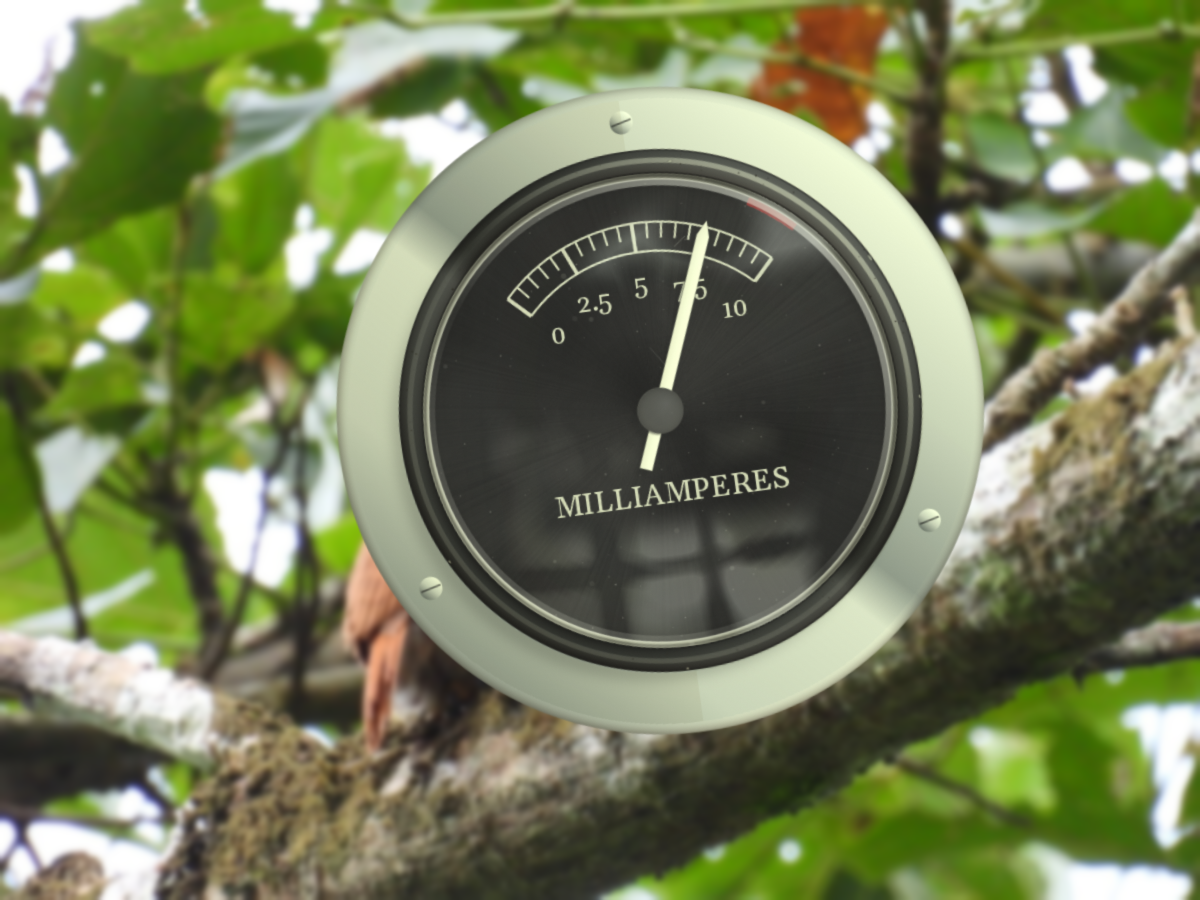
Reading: 7.5 mA
